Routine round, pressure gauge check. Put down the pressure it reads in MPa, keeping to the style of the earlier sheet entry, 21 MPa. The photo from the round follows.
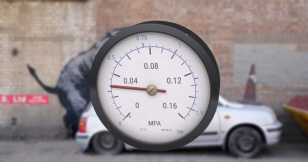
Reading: 0.03 MPa
